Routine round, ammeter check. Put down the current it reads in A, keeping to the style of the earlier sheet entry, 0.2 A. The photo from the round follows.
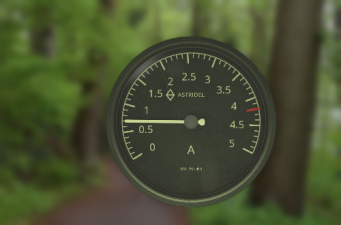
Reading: 0.7 A
